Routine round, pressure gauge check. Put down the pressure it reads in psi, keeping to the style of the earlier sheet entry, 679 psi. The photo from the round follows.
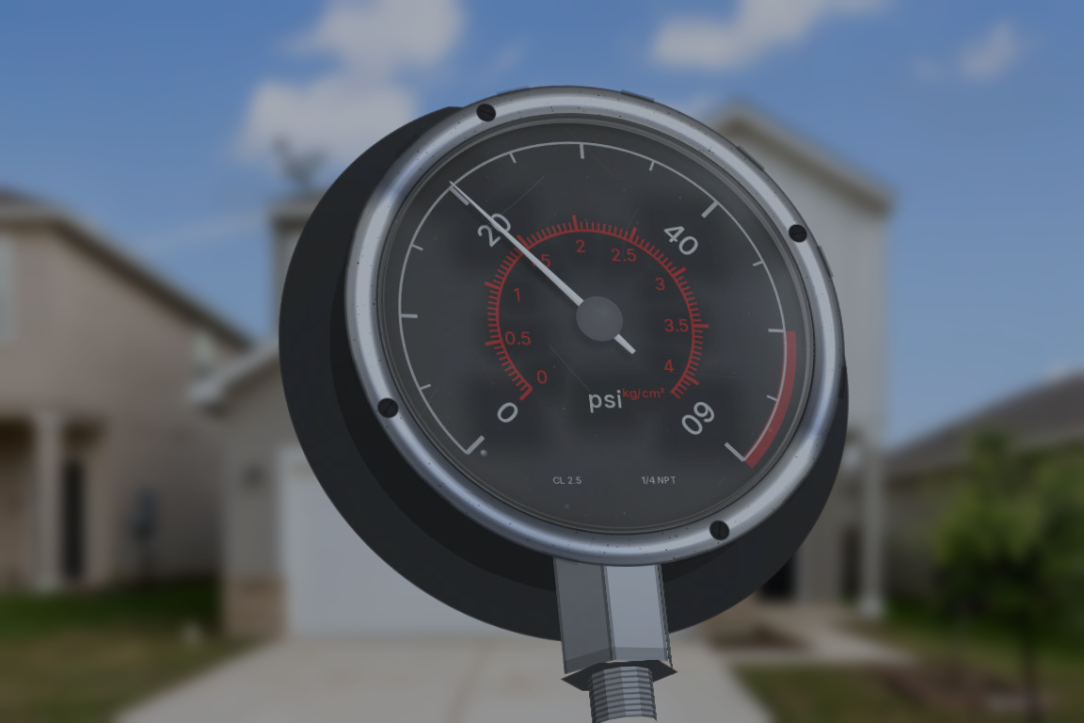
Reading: 20 psi
